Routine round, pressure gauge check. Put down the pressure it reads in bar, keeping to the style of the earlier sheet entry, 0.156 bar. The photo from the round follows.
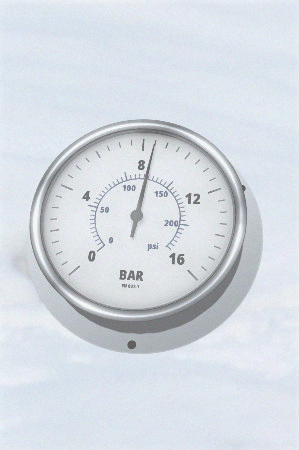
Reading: 8.5 bar
